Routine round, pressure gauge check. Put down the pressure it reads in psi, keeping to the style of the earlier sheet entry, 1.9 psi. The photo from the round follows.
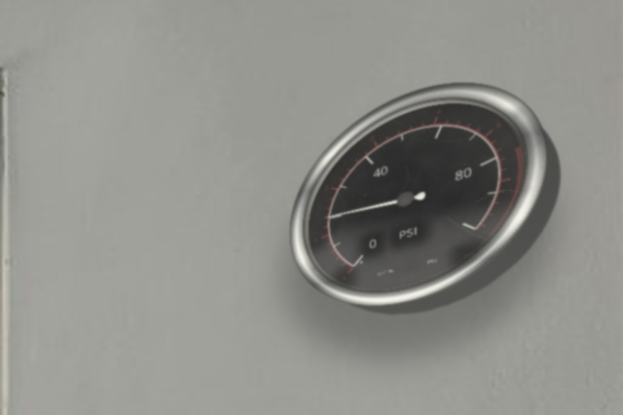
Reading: 20 psi
